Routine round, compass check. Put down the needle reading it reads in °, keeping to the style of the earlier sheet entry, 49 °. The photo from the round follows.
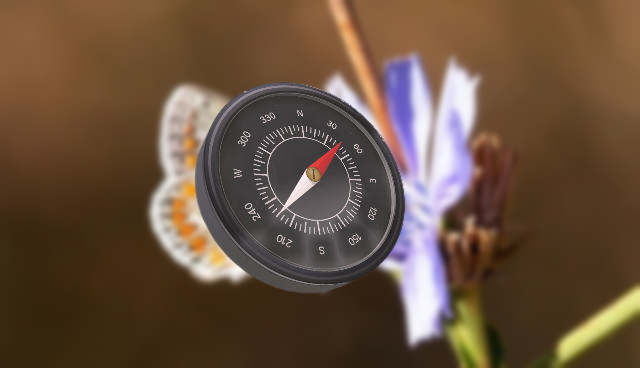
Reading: 45 °
